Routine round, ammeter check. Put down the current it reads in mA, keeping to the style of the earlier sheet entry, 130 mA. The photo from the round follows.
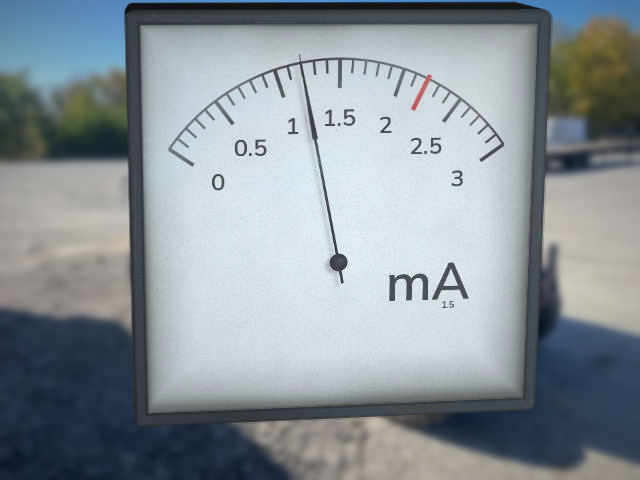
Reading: 1.2 mA
